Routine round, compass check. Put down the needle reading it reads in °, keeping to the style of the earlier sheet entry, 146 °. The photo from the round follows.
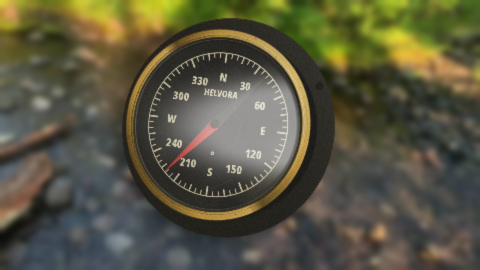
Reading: 220 °
